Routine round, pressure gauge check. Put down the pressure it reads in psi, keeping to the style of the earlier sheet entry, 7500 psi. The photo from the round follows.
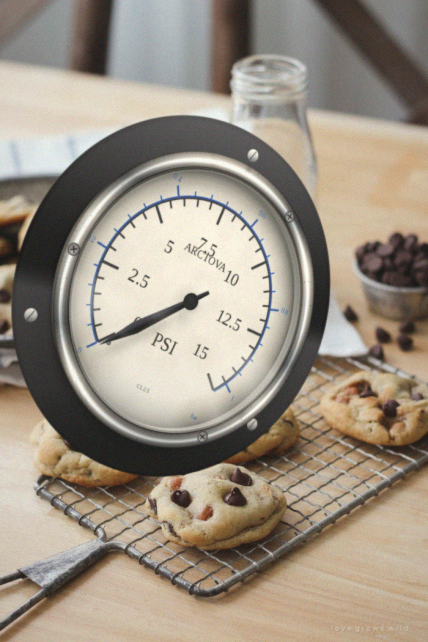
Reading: 0 psi
